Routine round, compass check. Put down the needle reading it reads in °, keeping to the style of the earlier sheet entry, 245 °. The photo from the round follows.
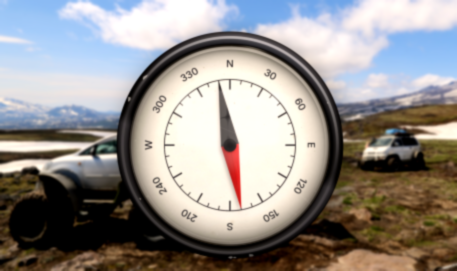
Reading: 170 °
